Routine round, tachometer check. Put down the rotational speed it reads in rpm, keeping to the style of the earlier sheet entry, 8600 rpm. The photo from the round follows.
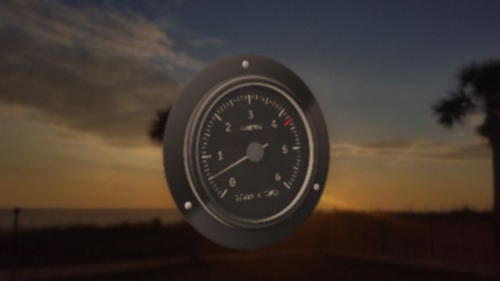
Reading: 500 rpm
